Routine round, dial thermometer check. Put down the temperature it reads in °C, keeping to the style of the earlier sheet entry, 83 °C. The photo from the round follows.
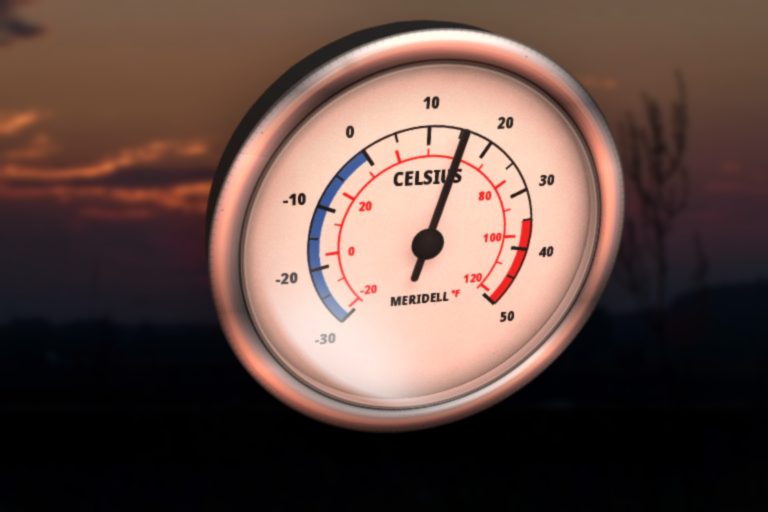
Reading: 15 °C
